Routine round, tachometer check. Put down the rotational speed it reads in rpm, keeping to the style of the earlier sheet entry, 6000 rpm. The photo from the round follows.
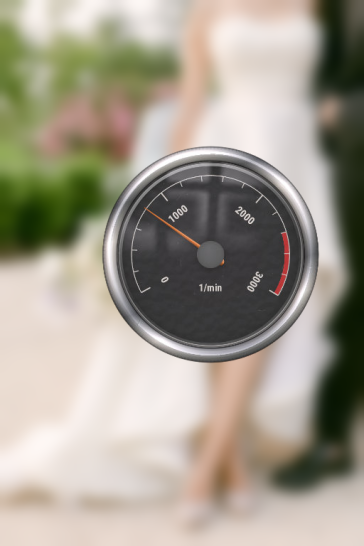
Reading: 800 rpm
